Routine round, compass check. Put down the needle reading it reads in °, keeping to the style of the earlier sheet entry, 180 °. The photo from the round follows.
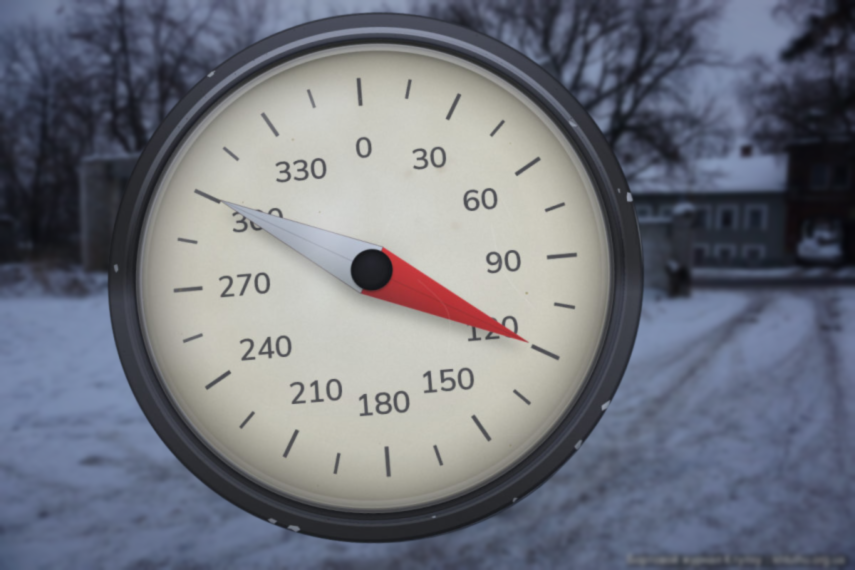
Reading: 120 °
